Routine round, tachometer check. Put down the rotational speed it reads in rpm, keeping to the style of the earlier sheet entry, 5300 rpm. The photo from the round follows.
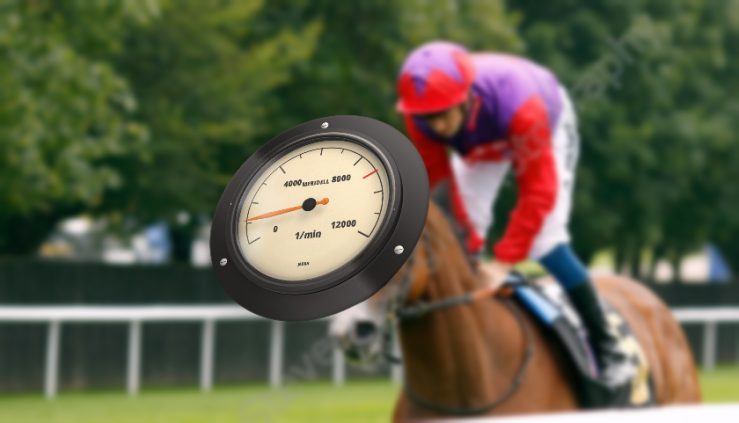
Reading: 1000 rpm
